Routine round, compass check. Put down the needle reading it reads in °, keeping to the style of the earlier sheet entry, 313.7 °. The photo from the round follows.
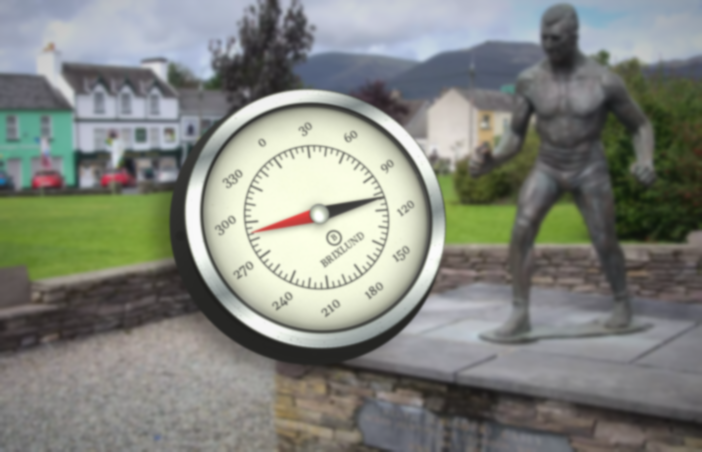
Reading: 290 °
